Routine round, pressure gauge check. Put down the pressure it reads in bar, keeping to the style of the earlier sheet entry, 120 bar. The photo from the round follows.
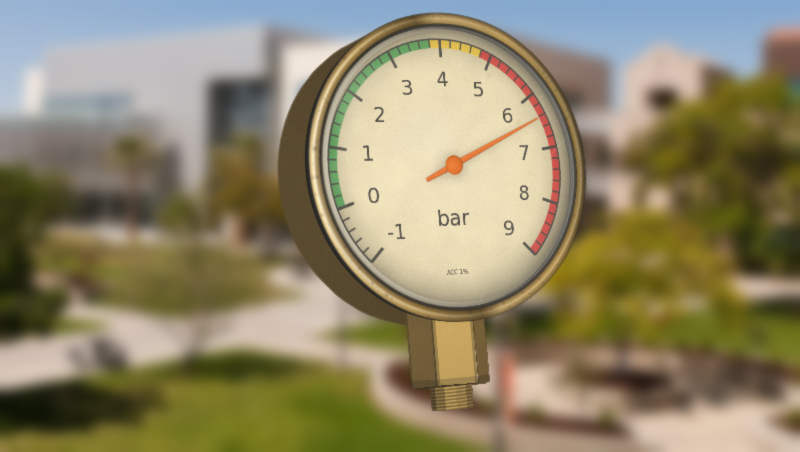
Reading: 6.4 bar
